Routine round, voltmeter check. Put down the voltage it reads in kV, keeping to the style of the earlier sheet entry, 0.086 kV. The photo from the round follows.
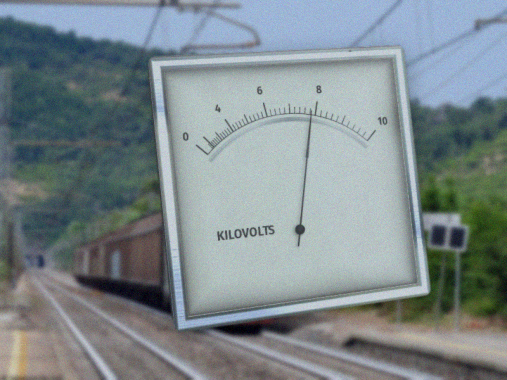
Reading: 7.8 kV
